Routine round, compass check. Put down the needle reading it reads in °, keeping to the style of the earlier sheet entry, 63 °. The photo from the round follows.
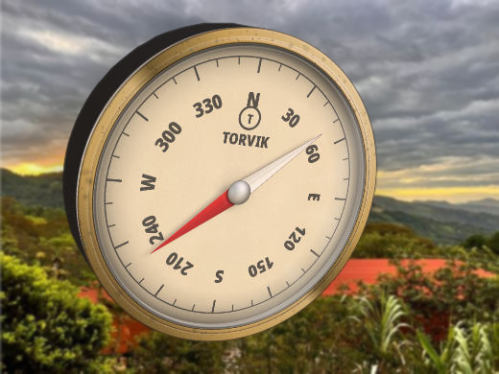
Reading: 230 °
